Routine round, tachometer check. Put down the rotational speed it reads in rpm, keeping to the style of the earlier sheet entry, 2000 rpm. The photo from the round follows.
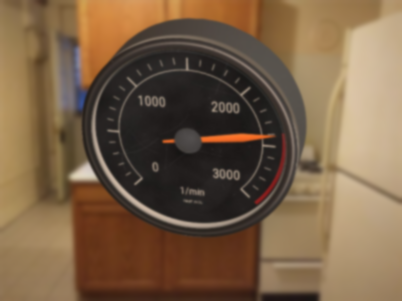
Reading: 2400 rpm
